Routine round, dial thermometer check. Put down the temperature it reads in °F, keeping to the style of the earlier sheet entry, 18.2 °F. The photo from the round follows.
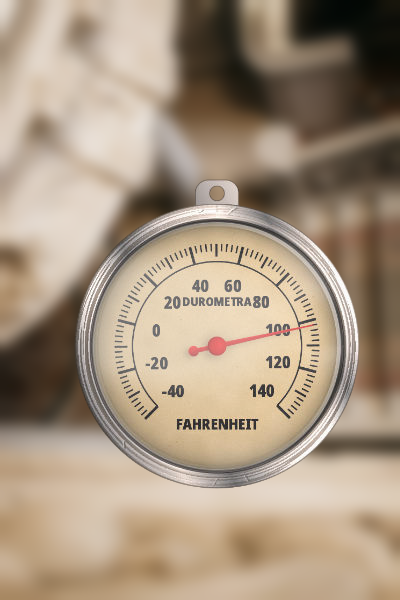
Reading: 102 °F
